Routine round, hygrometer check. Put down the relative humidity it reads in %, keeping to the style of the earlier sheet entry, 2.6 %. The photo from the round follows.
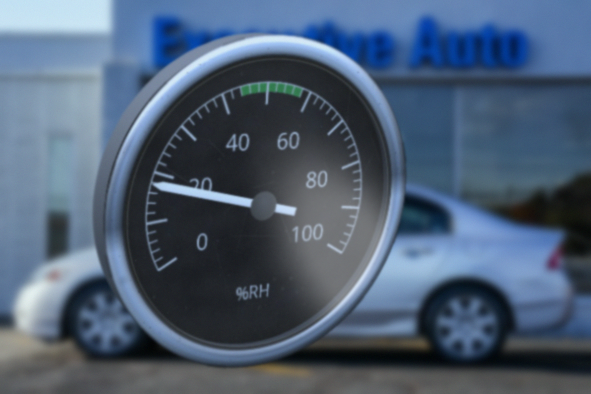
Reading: 18 %
